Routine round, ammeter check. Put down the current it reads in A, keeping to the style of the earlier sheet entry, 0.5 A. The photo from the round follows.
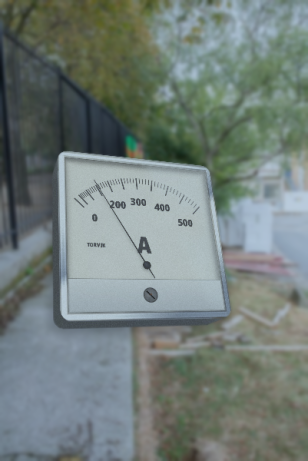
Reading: 150 A
